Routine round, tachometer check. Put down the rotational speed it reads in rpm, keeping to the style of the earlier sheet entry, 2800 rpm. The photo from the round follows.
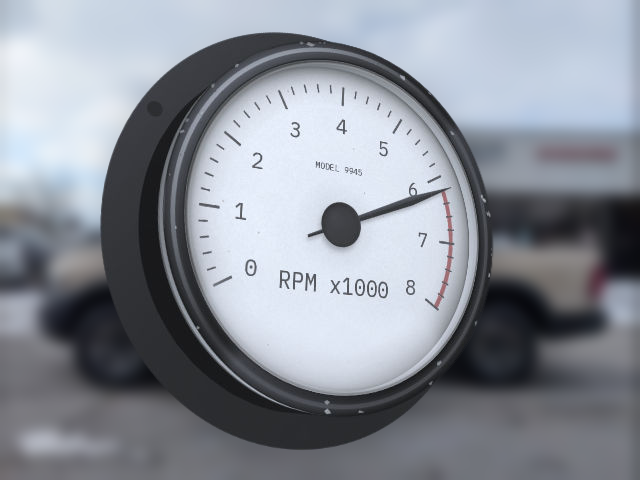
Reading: 6200 rpm
